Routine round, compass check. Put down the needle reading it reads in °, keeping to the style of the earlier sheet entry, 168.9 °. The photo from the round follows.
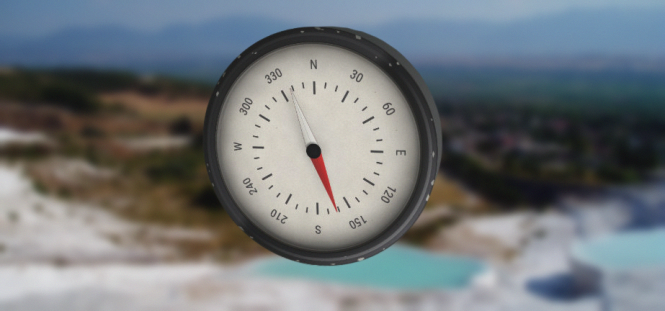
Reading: 160 °
